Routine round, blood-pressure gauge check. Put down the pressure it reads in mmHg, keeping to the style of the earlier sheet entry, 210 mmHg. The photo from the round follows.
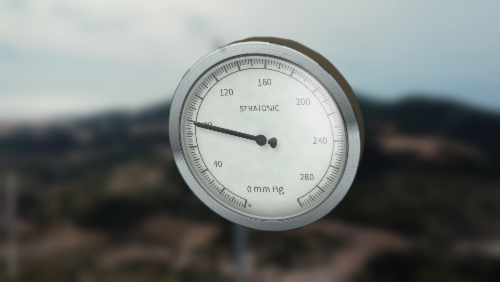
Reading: 80 mmHg
